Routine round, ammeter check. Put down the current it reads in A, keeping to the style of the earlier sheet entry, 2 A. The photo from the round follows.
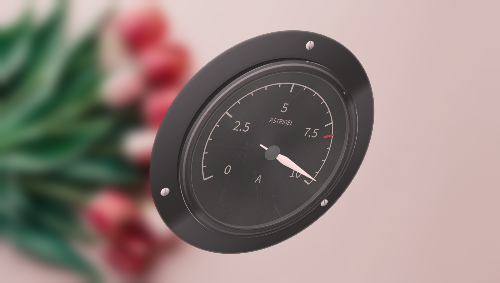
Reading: 9.75 A
